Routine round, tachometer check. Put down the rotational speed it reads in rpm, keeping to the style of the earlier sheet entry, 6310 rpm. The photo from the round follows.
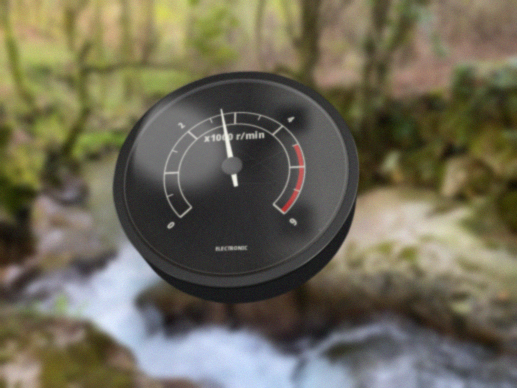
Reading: 2750 rpm
